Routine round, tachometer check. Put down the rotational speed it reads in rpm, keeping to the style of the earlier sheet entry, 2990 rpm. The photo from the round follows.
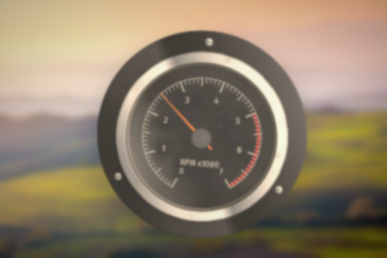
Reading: 2500 rpm
